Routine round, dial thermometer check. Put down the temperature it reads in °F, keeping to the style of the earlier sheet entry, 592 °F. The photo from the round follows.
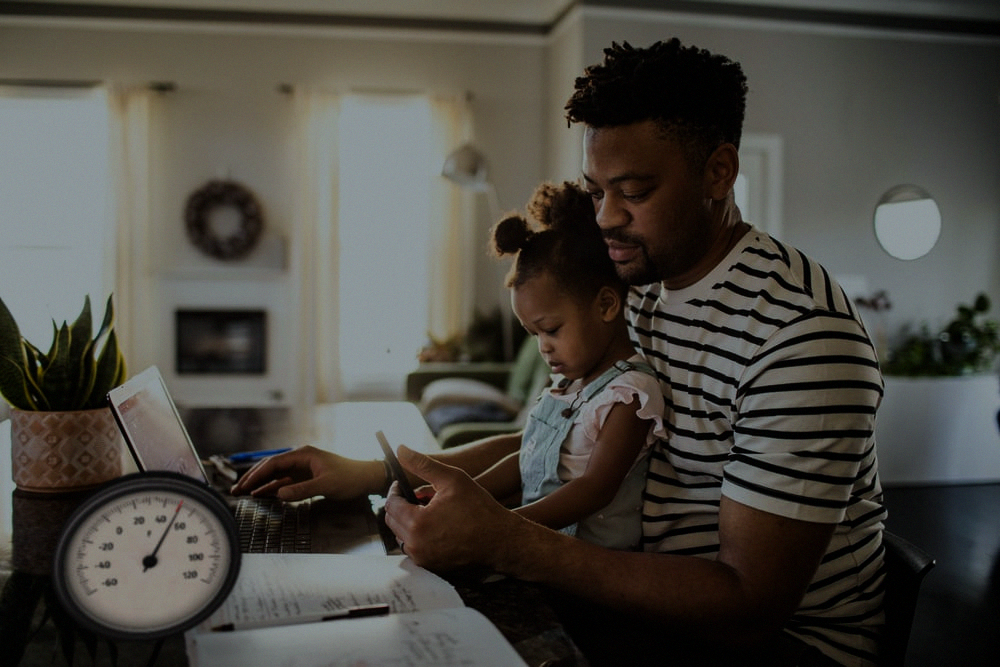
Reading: 50 °F
